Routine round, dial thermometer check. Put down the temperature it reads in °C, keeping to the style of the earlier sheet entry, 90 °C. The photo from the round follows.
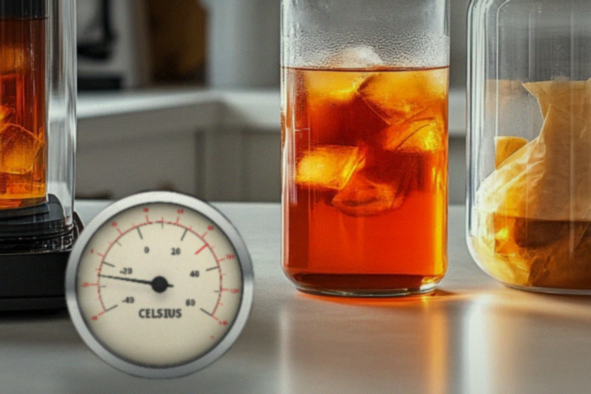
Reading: -25 °C
